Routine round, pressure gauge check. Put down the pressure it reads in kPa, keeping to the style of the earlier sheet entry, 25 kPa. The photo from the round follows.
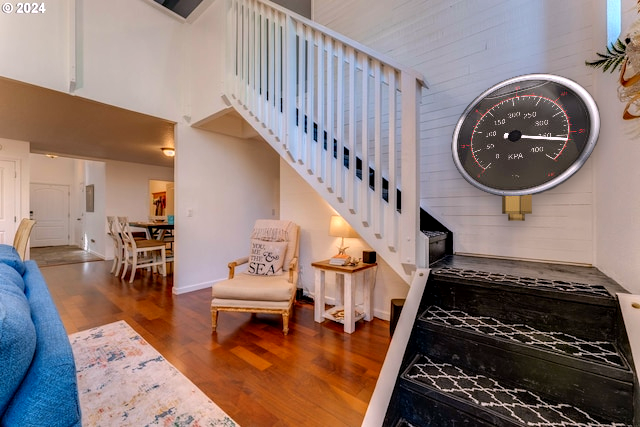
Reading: 360 kPa
